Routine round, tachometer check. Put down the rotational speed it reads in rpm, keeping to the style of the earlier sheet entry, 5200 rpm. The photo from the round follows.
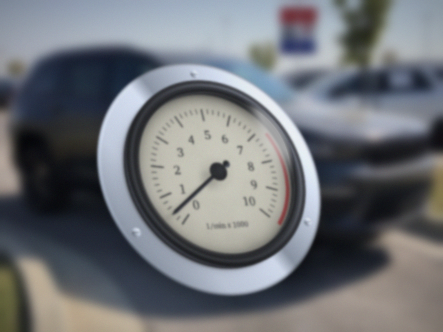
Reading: 400 rpm
